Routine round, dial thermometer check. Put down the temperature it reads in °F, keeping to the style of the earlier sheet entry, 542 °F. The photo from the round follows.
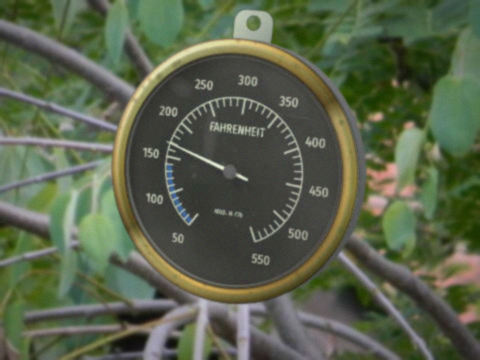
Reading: 170 °F
